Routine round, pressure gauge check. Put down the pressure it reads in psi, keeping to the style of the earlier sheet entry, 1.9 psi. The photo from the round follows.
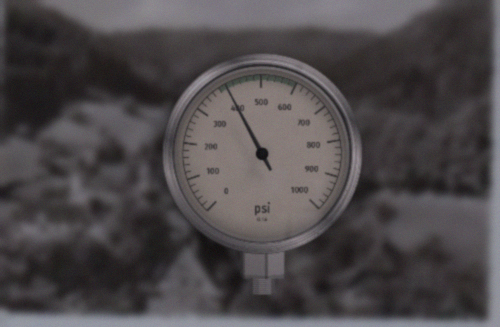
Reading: 400 psi
